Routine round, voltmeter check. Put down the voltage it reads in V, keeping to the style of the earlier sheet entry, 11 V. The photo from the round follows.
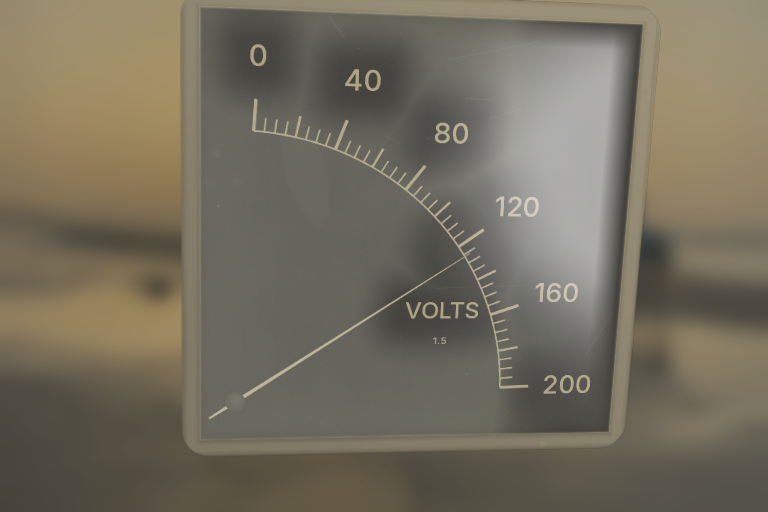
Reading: 125 V
